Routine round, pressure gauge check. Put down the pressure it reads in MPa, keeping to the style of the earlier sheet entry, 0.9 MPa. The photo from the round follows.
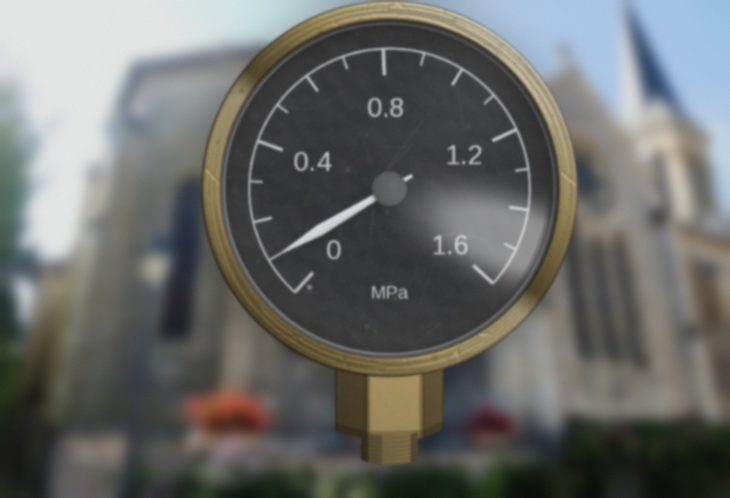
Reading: 0.1 MPa
